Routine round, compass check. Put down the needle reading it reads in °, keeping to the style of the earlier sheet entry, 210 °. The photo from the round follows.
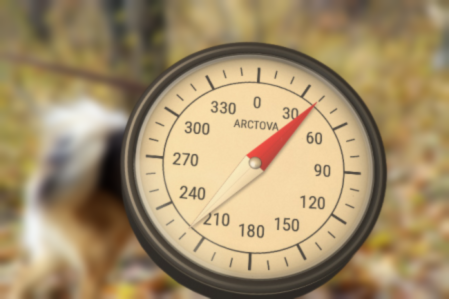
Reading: 40 °
